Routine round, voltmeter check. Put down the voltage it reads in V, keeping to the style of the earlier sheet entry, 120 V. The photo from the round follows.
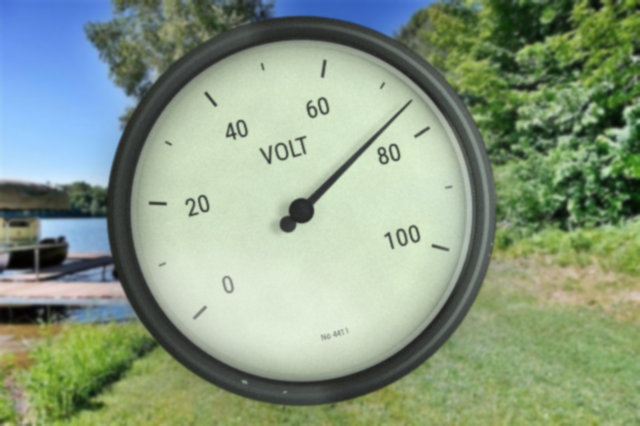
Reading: 75 V
